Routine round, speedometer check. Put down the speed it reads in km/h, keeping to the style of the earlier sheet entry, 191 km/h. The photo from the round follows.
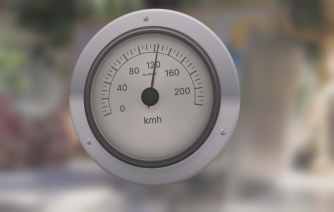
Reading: 125 km/h
